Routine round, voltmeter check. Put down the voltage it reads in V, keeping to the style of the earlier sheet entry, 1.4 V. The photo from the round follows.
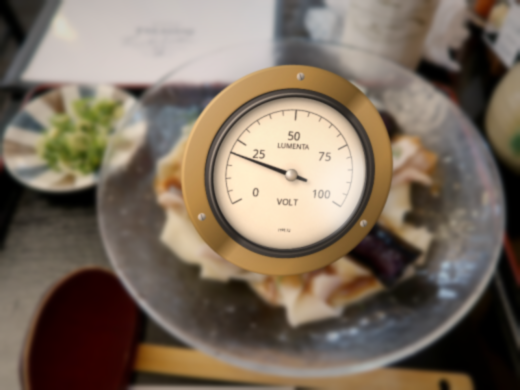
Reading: 20 V
